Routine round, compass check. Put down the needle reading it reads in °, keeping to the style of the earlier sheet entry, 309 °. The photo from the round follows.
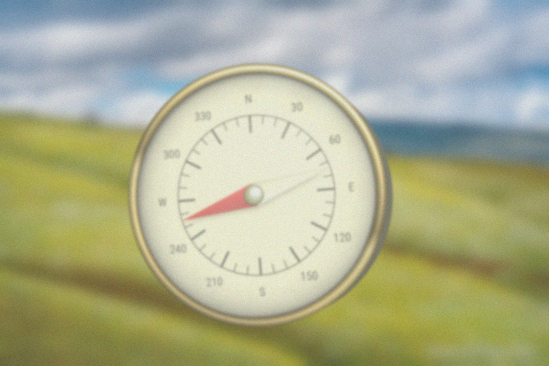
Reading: 255 °
